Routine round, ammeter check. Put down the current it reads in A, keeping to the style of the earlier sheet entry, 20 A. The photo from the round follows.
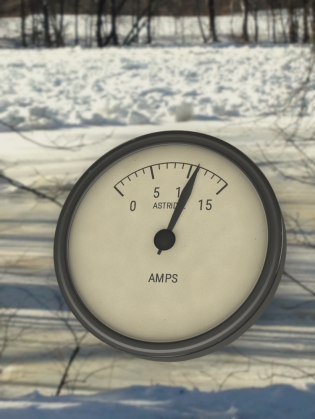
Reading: 11 A
